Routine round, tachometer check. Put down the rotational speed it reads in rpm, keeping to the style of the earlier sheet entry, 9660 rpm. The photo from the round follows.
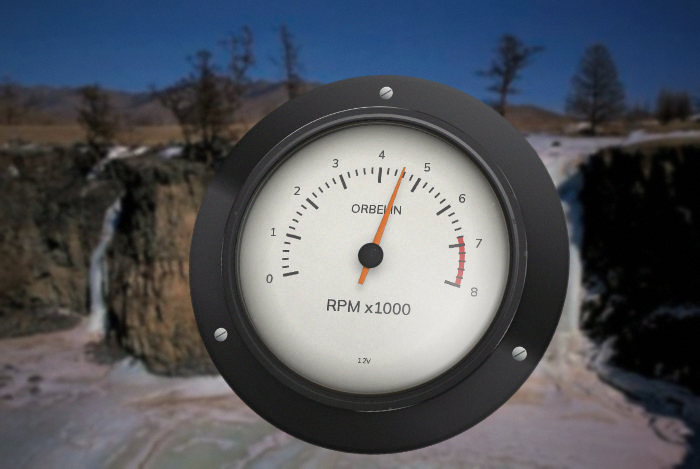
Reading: 4600 rpm
